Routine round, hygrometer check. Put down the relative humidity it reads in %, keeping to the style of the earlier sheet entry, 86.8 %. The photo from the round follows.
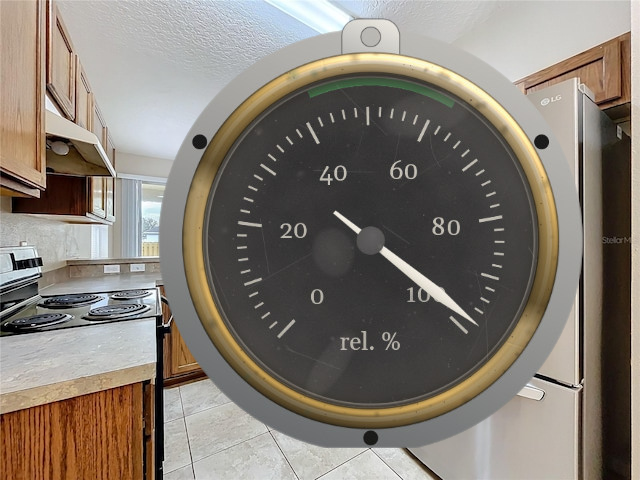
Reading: 98 %
